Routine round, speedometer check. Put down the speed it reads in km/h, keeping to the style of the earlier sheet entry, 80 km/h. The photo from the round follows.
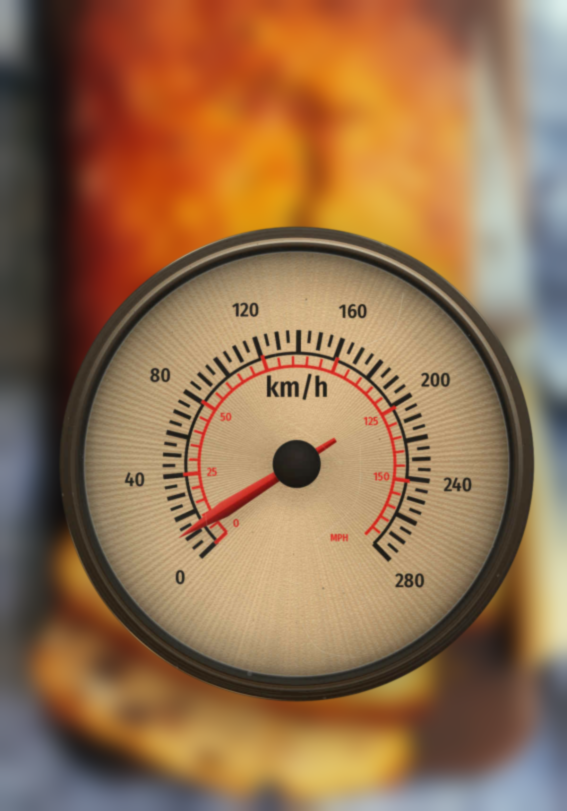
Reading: 12.5 km/h
